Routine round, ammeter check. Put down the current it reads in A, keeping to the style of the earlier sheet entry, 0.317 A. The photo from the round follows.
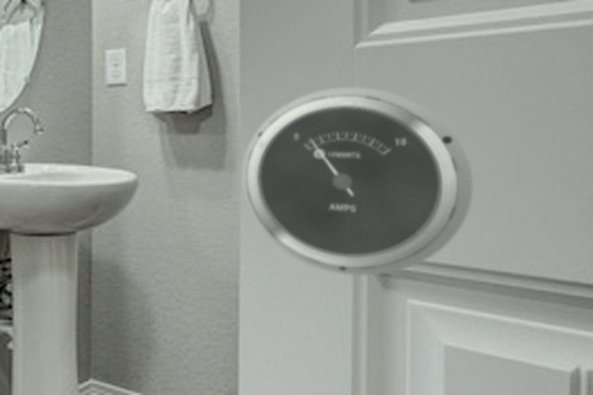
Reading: 1 A
